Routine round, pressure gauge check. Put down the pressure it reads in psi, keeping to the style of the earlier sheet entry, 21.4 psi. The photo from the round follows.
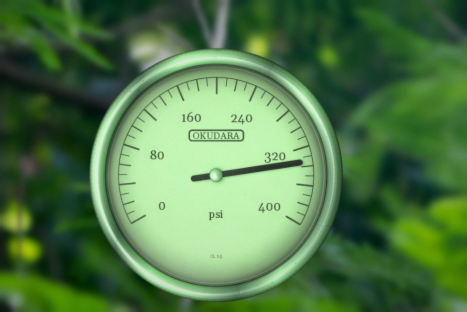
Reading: 335 psi
